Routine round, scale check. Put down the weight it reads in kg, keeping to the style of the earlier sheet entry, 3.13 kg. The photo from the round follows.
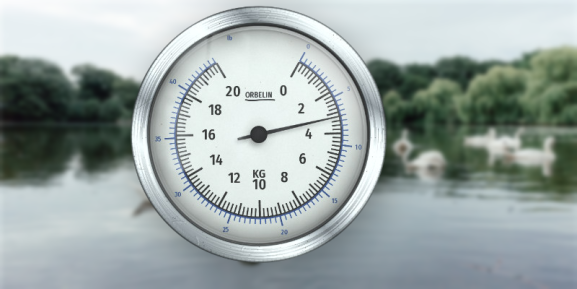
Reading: 3.2 kg
